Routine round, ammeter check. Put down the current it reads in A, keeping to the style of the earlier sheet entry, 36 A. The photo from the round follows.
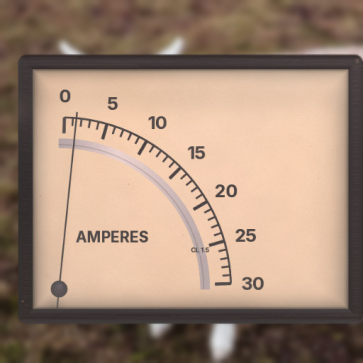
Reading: 1.5 A
